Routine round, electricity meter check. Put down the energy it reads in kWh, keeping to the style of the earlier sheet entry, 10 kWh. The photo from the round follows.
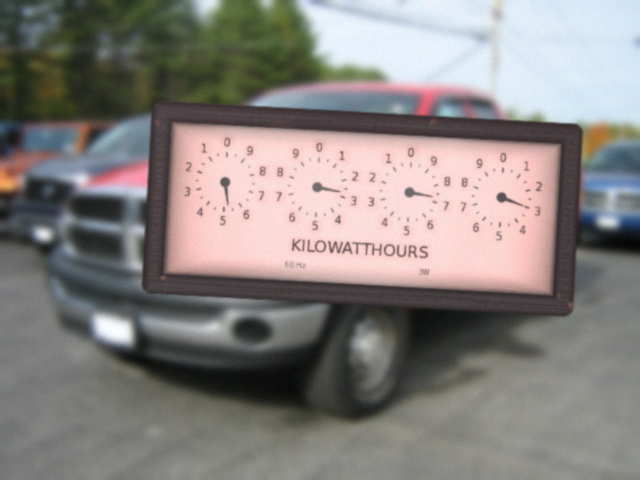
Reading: 5273 kWh
